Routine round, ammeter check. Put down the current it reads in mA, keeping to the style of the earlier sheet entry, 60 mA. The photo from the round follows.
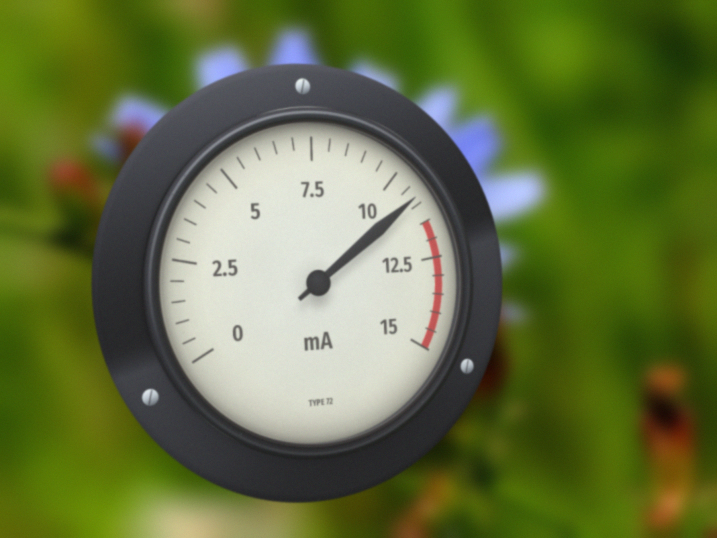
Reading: 10.75 mA
